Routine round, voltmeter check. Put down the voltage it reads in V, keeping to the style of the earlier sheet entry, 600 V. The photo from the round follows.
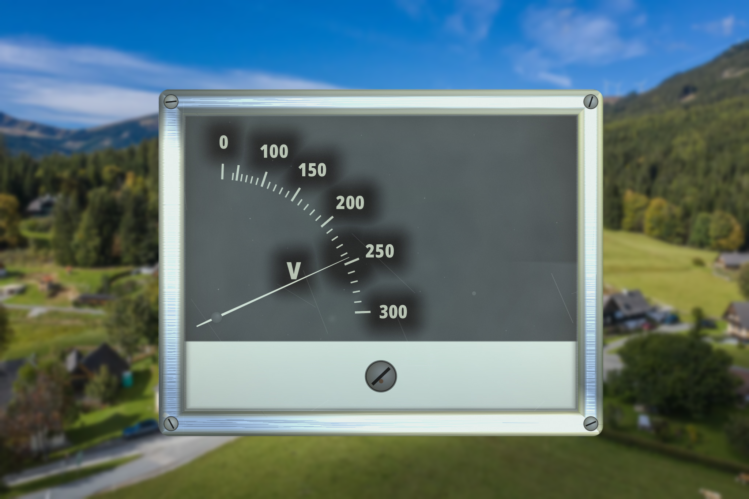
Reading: 245 V
